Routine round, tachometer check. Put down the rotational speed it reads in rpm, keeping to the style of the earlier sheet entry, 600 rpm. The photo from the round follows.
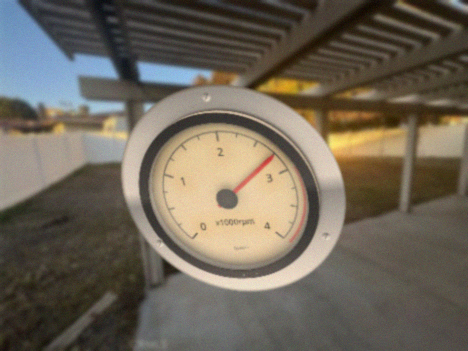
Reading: 2750 rpm
